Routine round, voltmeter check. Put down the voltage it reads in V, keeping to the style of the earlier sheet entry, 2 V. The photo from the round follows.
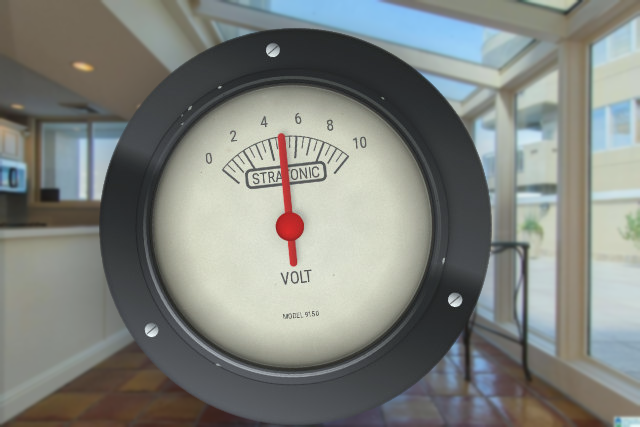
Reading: 5 V
